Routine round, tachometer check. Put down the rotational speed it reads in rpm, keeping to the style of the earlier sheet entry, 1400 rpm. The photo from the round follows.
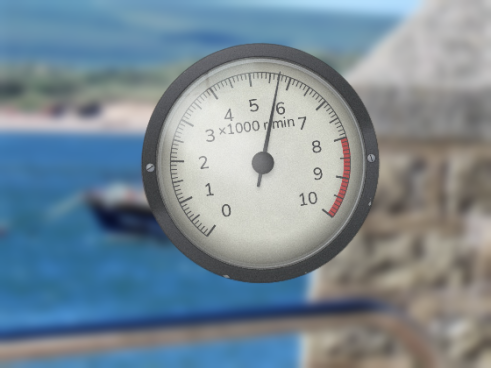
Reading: 5700 rpm
